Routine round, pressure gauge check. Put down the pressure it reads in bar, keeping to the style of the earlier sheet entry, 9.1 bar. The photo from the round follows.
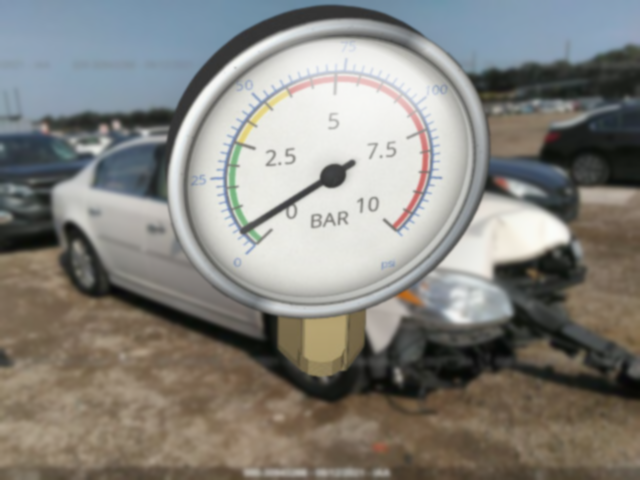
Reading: 0.5 bar
